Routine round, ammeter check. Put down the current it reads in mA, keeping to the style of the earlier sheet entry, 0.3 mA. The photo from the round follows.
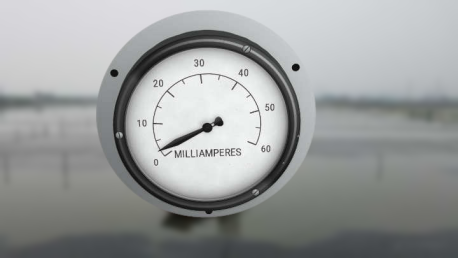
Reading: 2.5 mA
